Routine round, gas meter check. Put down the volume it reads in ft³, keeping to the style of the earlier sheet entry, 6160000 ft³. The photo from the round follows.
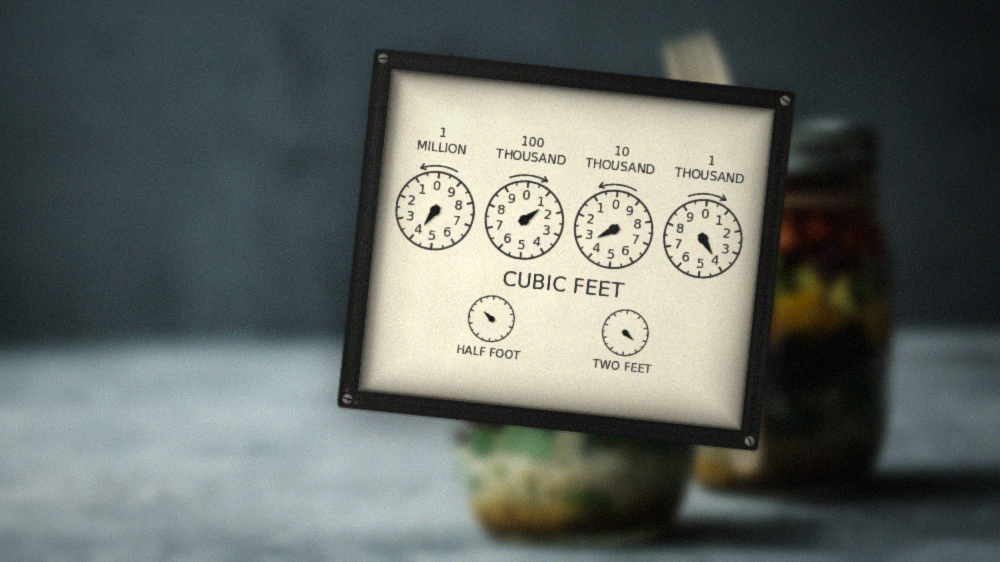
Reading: 413400 ft³
